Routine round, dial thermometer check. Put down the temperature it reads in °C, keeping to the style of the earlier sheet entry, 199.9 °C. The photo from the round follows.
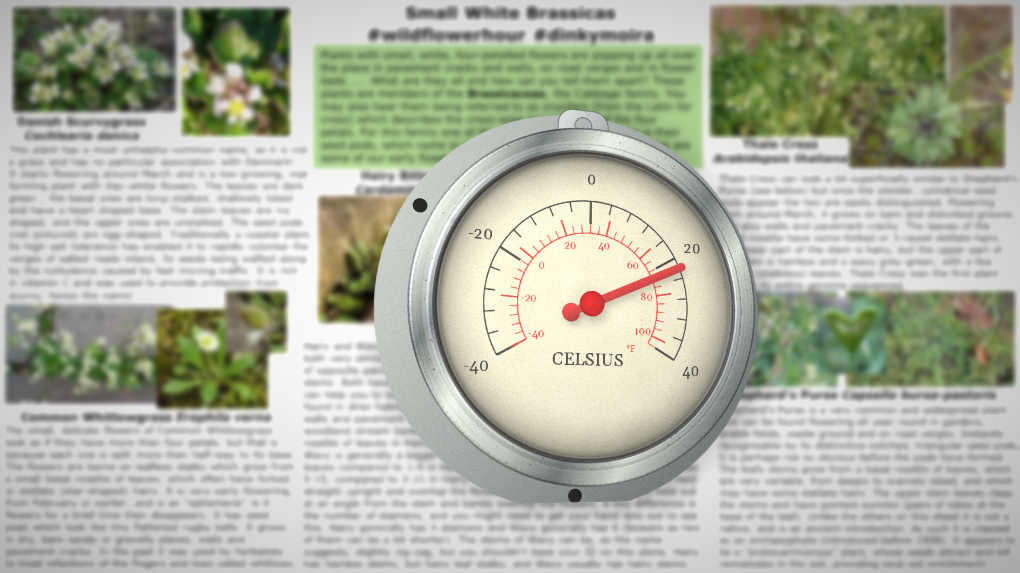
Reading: 22 °C
